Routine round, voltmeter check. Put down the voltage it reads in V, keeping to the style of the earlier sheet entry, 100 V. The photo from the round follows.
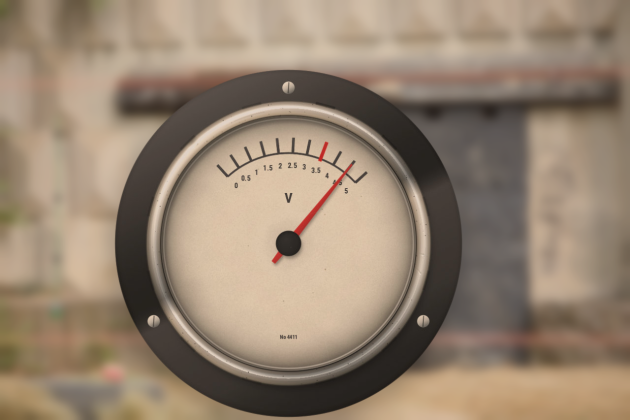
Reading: 4.5 V
